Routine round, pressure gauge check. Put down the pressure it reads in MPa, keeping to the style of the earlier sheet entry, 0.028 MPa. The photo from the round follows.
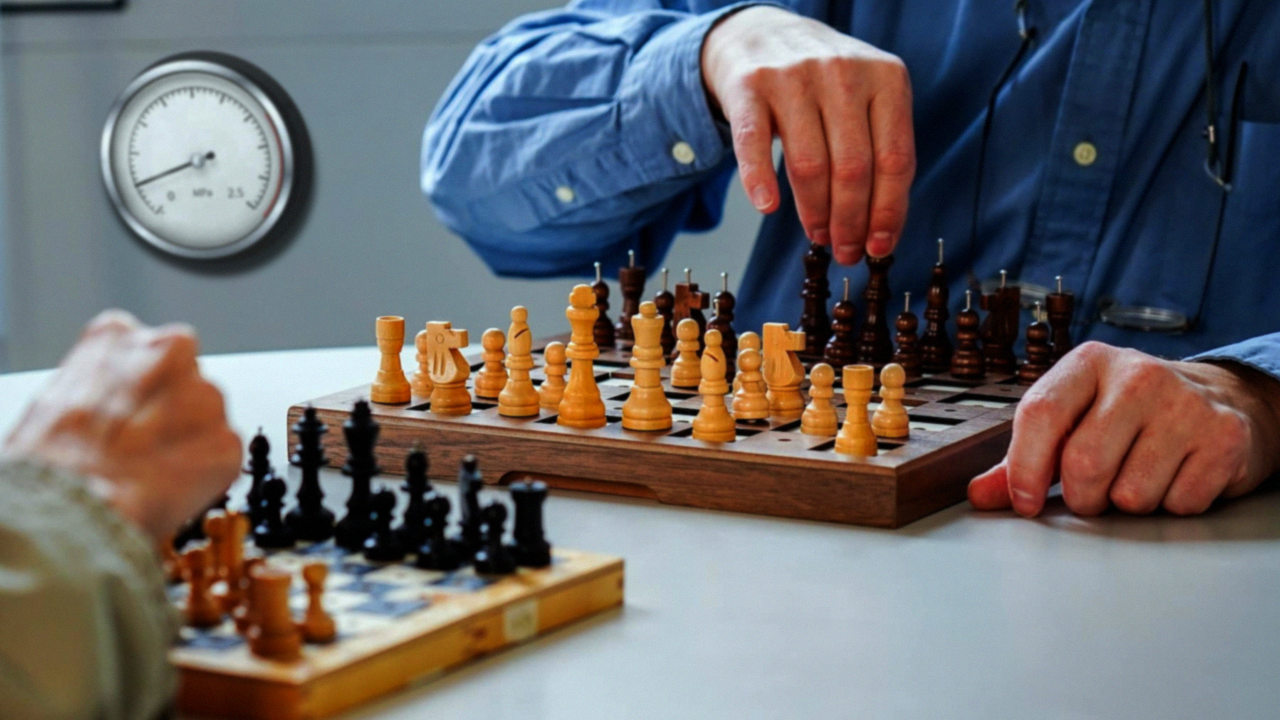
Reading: 0.25 MPa
